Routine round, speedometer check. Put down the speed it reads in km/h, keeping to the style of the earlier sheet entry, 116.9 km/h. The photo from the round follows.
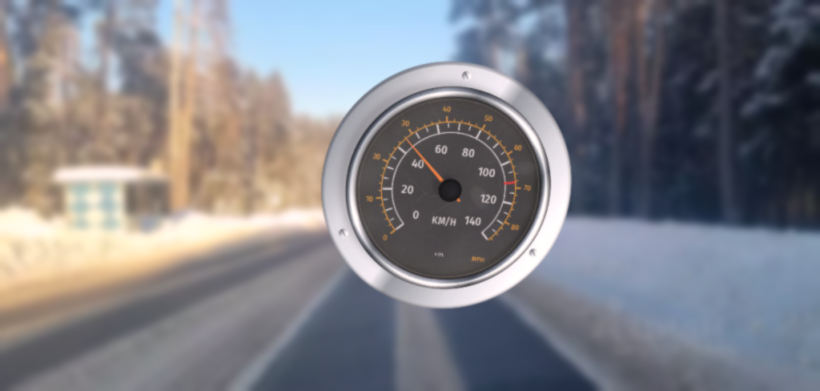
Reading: 45 km/h
